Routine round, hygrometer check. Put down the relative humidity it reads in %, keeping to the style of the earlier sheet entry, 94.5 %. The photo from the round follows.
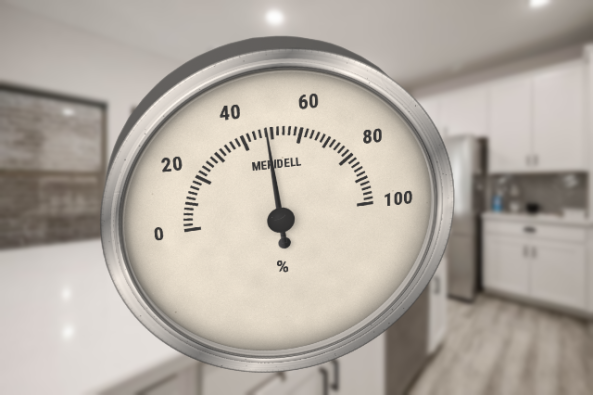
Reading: 48 %
